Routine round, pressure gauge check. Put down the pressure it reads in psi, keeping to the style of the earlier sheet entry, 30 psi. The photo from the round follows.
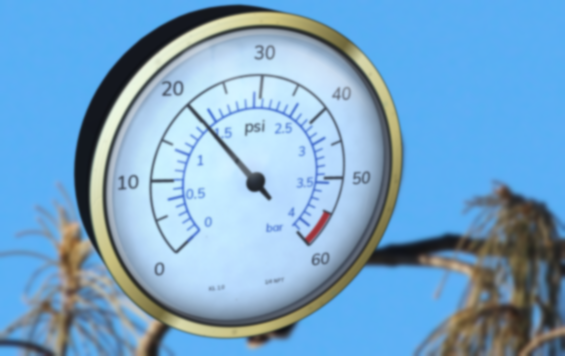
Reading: 20 psi
